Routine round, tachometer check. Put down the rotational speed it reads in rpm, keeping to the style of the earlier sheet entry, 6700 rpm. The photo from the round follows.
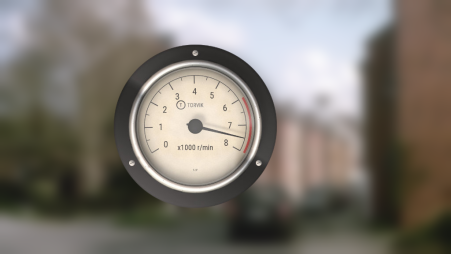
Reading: 7500 rpm
